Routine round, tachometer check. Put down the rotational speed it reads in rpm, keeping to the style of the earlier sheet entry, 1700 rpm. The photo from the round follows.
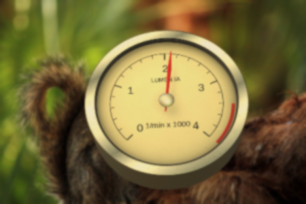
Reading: 2100 rpm
